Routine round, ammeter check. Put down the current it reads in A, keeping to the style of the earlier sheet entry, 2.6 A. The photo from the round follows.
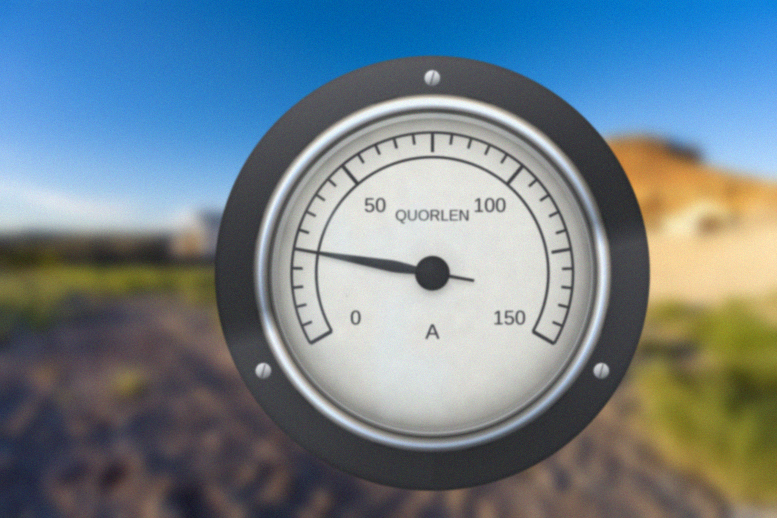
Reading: 25 A
